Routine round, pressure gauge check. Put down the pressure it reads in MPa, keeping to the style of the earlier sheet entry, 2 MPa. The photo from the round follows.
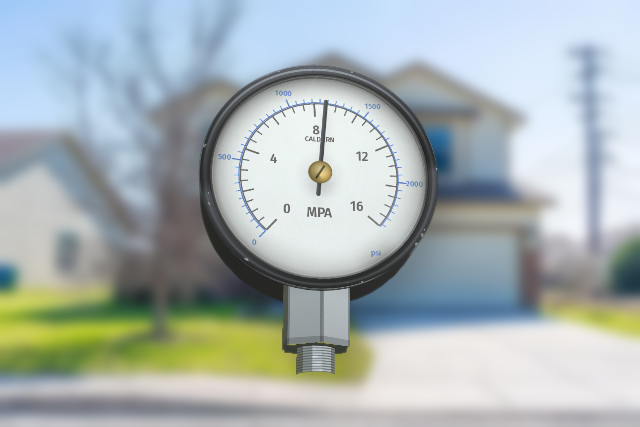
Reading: 8.5 MPa
